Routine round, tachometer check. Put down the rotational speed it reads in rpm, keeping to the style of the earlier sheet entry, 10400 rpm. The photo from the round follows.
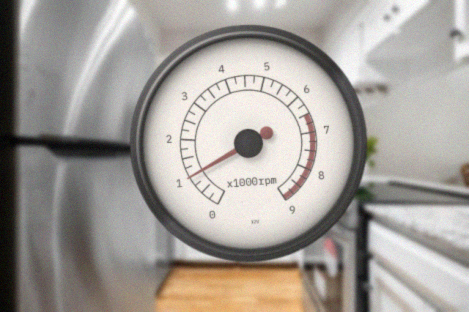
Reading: 1000 rpm
